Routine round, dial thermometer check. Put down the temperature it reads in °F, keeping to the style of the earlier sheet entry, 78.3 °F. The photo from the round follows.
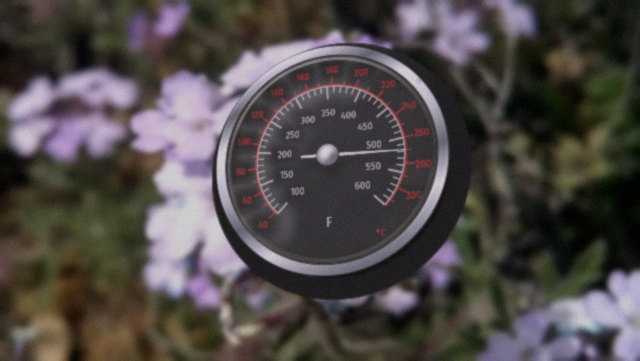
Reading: 520 °F
